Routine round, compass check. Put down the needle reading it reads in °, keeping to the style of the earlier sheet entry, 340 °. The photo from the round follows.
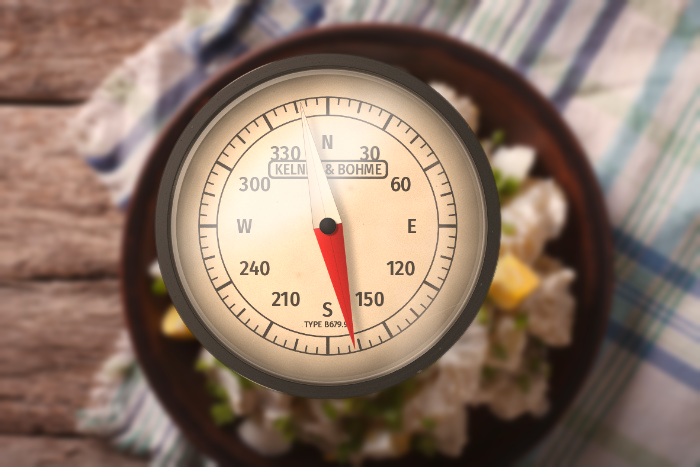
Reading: 167.5 °
